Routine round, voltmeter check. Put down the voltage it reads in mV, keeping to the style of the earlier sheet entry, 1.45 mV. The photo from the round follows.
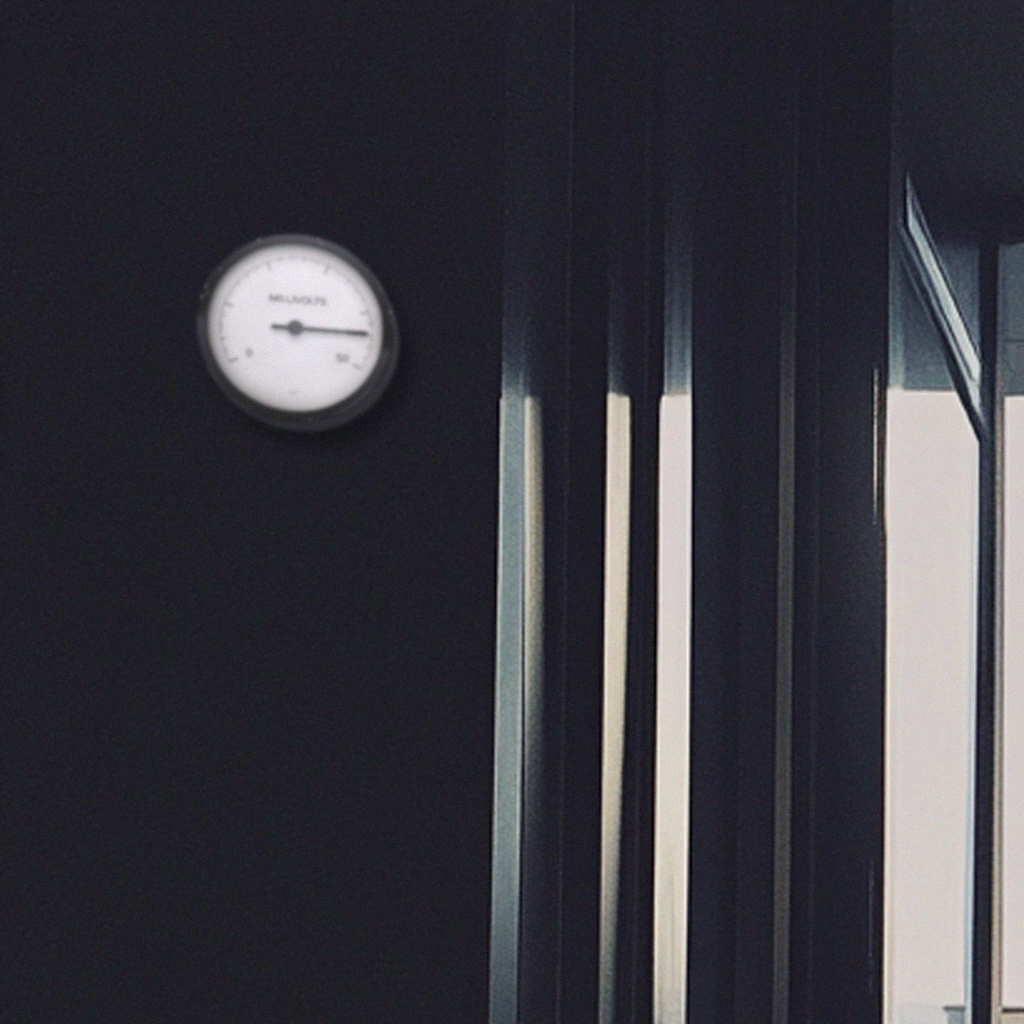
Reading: 44 mV
